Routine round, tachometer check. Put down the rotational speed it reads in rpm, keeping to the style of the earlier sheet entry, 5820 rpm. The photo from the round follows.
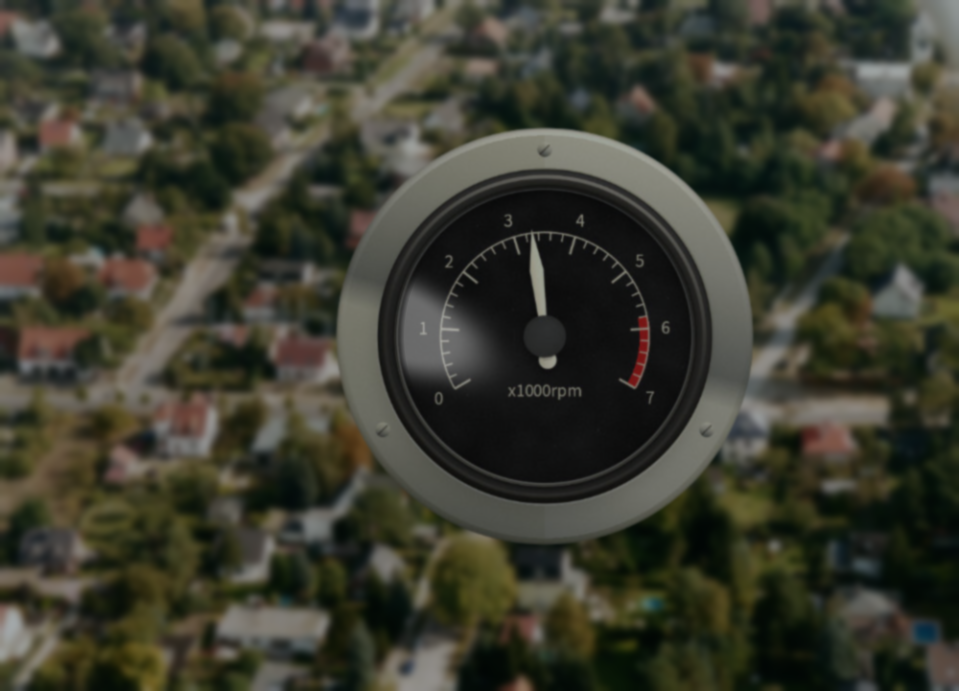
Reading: 3300 rpm
